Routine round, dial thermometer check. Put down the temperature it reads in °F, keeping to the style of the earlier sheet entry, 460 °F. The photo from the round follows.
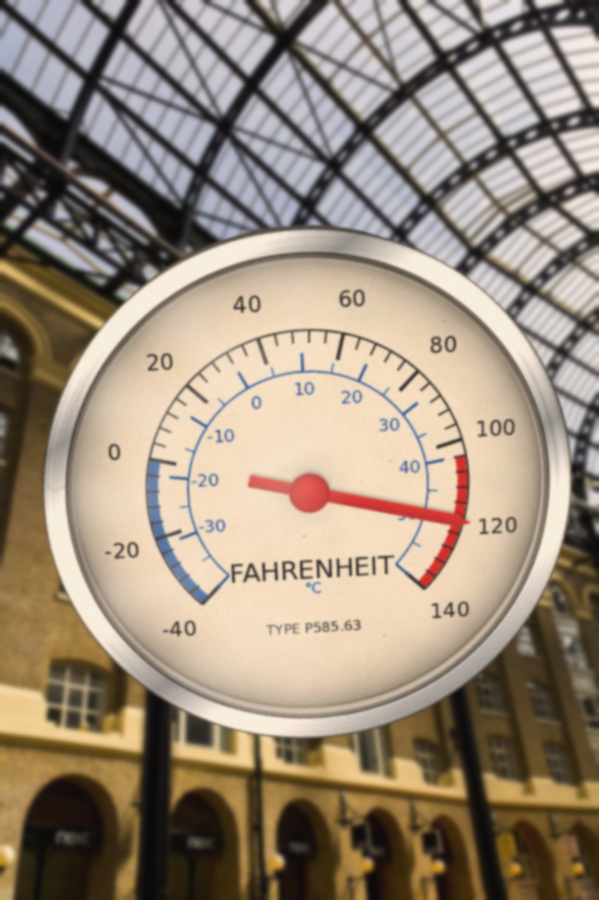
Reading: 120 °F
